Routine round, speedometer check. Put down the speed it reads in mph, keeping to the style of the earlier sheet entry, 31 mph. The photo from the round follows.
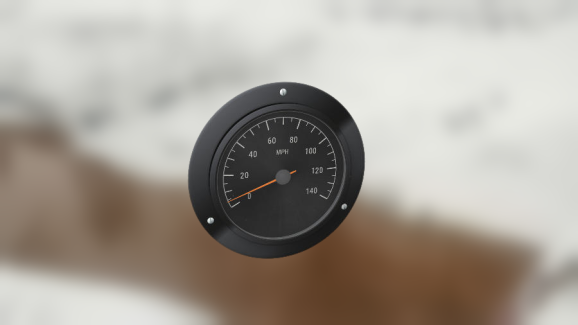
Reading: 5 mph
